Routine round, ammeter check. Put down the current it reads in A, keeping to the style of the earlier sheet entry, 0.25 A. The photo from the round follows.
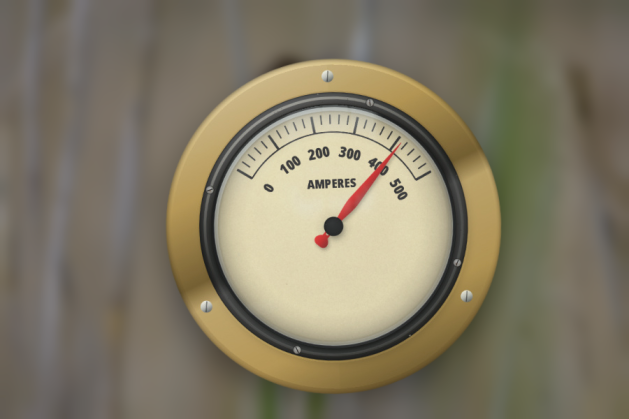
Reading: 410 A
